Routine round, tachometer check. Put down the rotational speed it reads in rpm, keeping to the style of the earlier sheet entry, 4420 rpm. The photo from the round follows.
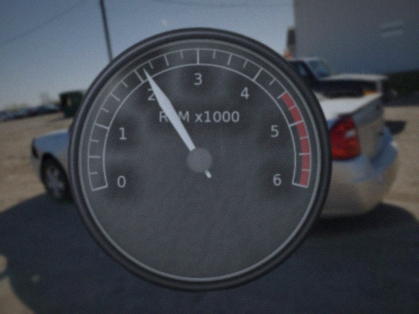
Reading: 2125 rpm
